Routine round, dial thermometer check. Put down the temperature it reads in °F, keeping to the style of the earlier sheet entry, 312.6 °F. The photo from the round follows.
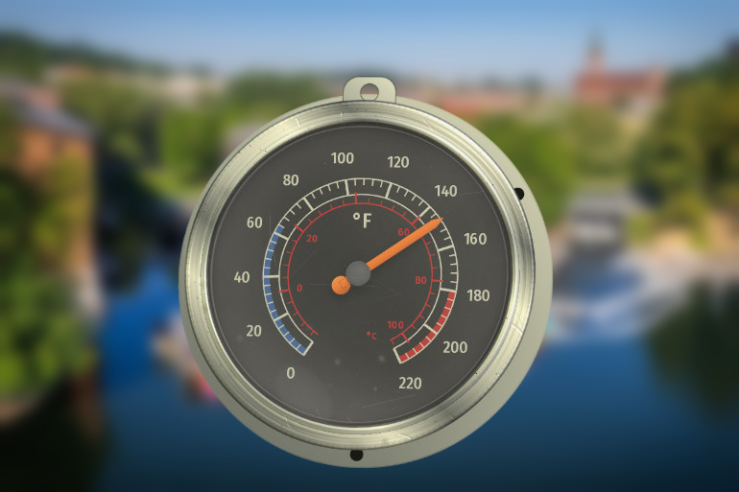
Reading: 148 °F
